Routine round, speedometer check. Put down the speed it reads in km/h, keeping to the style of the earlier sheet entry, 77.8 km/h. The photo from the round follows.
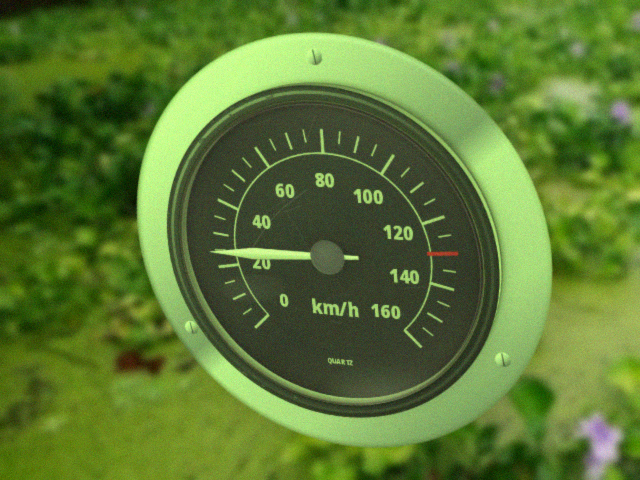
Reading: 25 km/h
